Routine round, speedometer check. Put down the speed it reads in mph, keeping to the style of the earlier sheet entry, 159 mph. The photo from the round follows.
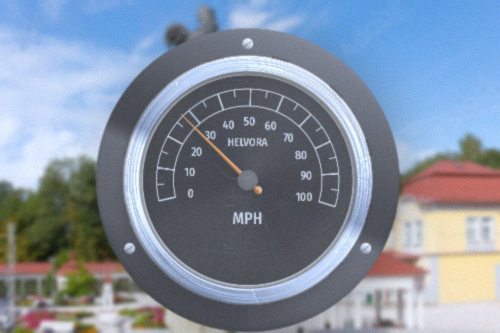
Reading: 27.5 mph
